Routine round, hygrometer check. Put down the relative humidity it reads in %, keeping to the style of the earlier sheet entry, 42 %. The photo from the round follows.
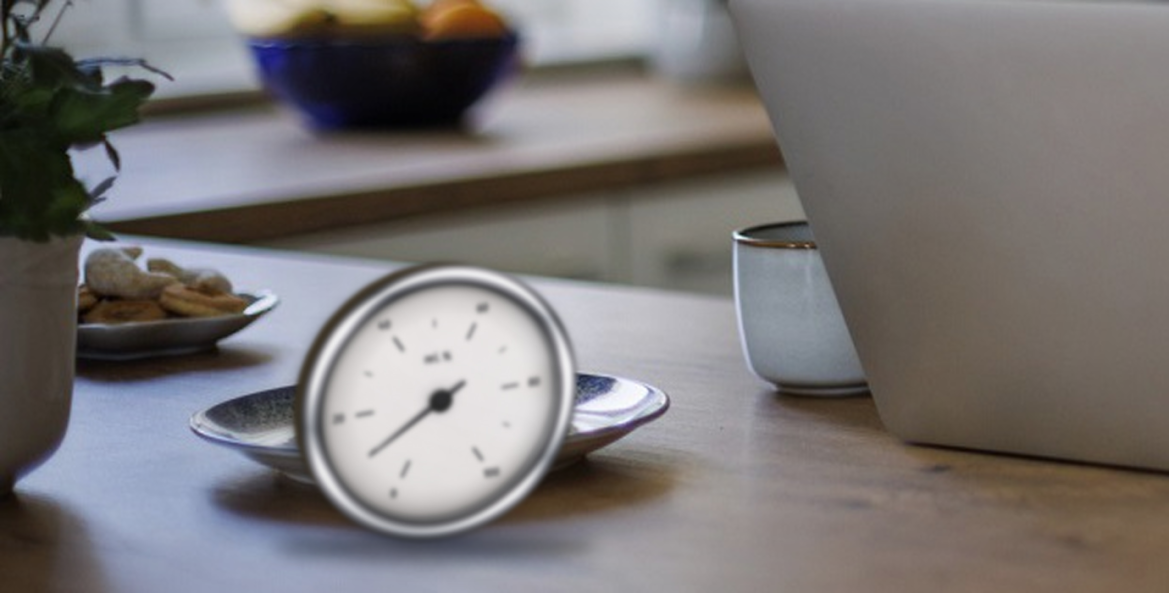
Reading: 10 %
